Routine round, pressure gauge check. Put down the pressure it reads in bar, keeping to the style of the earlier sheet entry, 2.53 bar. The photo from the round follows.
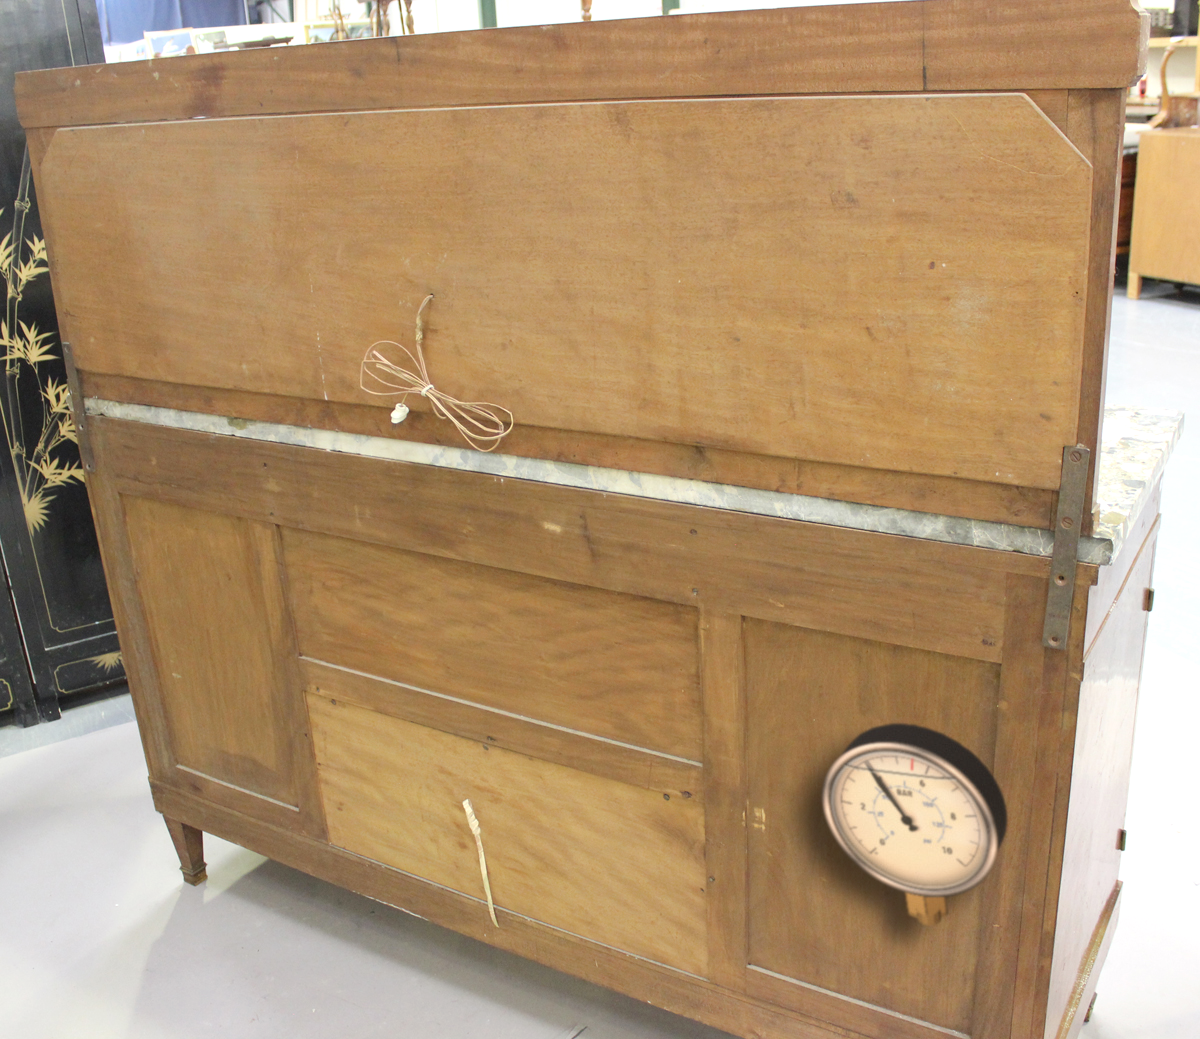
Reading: 4 bar
